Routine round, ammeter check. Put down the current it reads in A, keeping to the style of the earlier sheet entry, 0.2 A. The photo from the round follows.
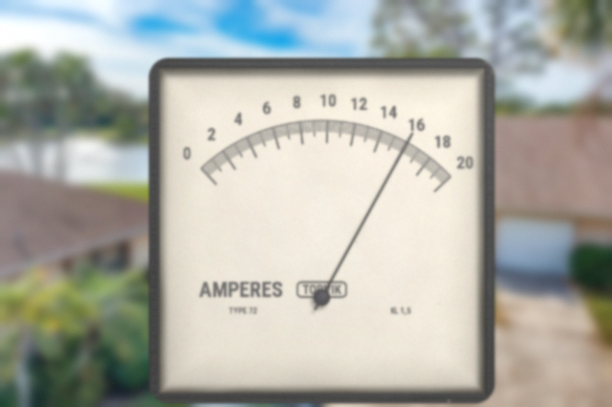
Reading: 16 A
